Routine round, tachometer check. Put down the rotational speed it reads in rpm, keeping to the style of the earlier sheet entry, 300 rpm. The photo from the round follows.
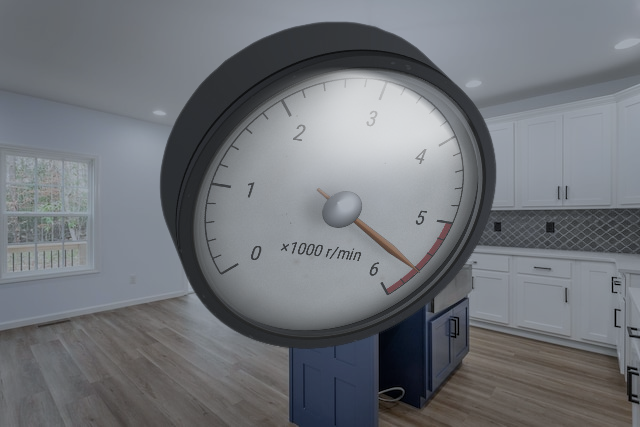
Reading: 5600 rpm
